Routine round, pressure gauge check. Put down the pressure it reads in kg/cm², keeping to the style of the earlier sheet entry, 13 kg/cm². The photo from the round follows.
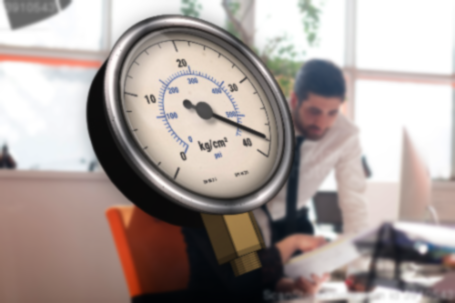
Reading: 38 kg/cm²
